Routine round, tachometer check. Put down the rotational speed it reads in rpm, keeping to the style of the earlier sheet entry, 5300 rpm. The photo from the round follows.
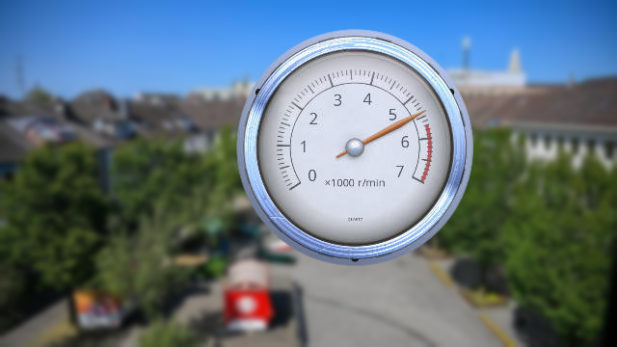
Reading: 5400 rpm
